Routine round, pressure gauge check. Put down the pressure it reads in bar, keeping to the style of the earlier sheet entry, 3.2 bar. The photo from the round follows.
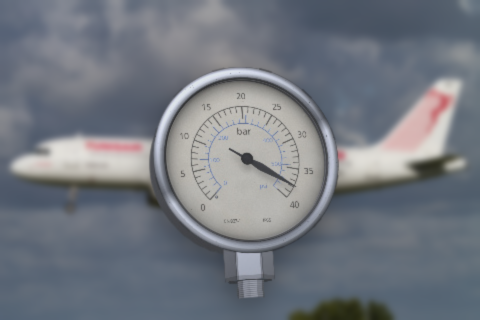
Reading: 38 bar
